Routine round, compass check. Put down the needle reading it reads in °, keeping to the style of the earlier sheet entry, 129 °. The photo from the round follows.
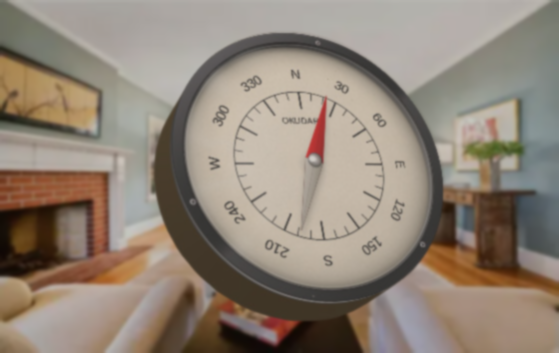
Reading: 20 °
